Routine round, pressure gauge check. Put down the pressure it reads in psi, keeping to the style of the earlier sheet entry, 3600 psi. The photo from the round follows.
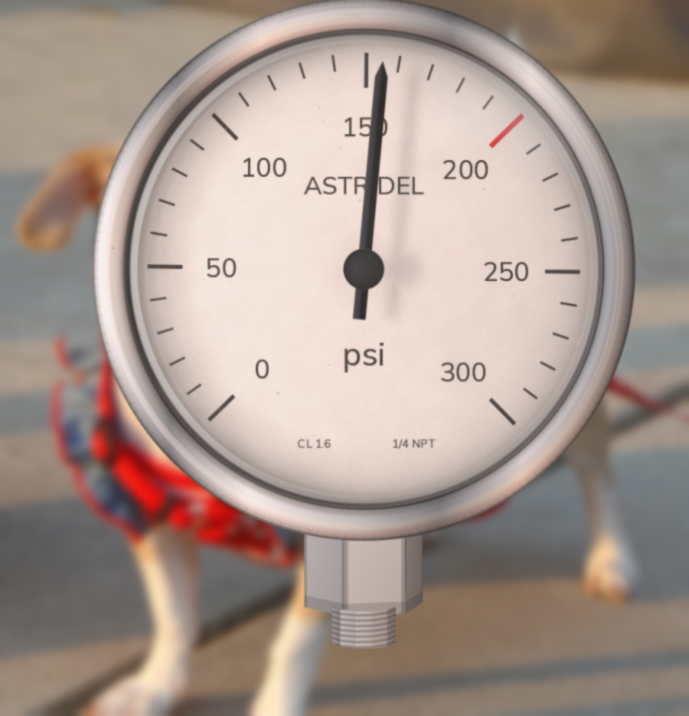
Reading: 155 psi
